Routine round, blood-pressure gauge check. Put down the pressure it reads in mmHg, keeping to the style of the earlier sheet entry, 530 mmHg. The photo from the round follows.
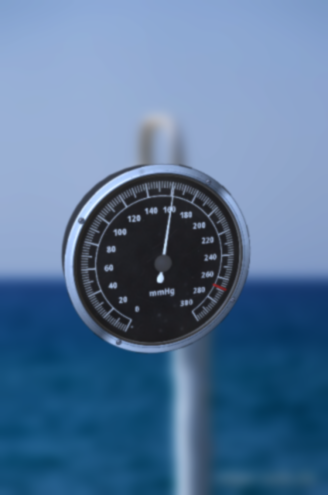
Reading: 160 mmHg
